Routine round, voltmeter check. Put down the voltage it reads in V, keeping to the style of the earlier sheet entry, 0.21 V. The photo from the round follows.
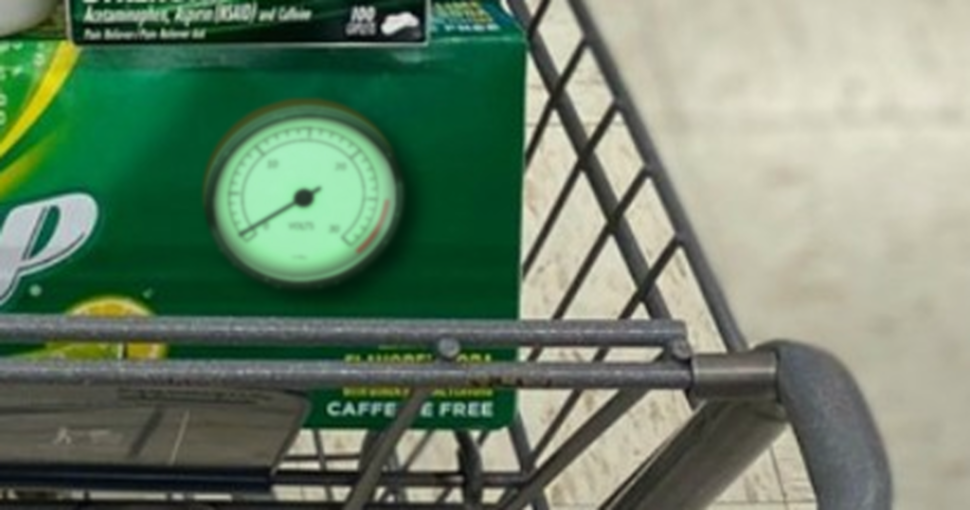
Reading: 1 V
